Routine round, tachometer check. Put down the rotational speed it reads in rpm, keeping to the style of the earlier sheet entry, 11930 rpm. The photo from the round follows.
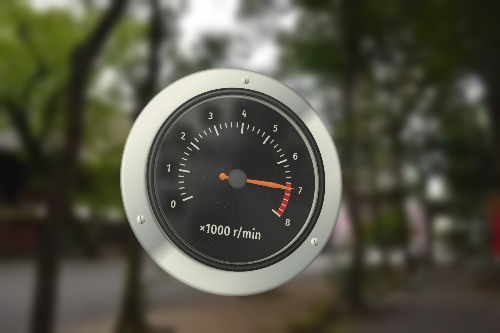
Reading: 7000 rpm
